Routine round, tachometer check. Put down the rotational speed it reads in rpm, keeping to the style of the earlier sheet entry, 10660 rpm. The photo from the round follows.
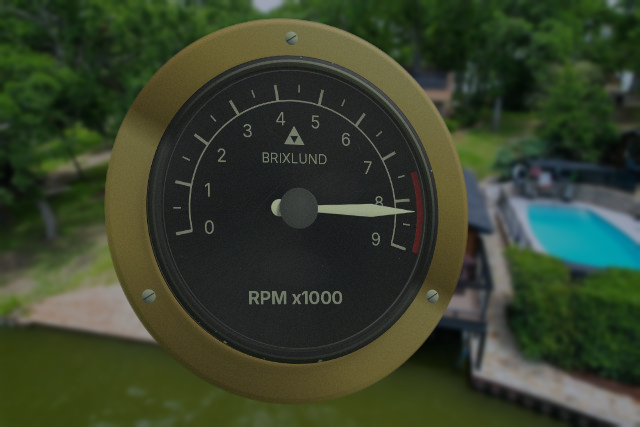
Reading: 8250 rpm
